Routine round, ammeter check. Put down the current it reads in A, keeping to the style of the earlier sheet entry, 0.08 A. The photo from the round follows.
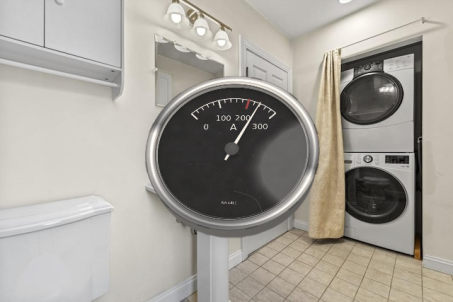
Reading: 240 A
